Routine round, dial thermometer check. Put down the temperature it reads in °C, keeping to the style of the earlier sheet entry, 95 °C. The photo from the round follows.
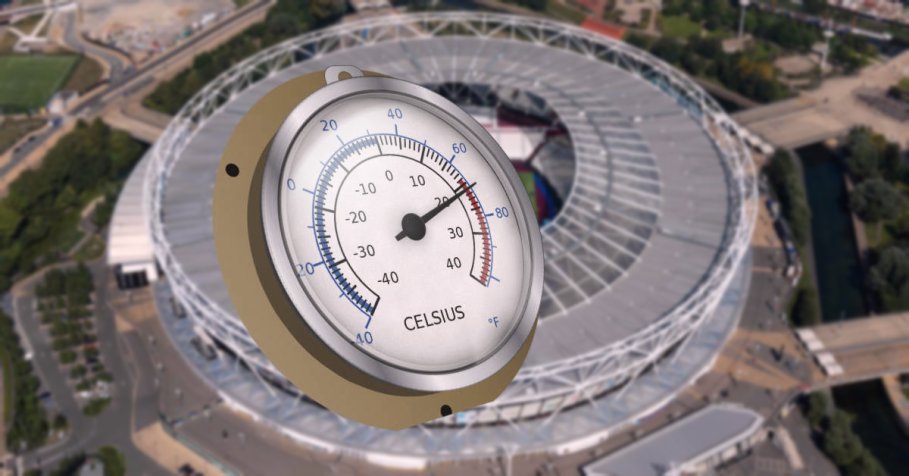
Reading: 21 °C
